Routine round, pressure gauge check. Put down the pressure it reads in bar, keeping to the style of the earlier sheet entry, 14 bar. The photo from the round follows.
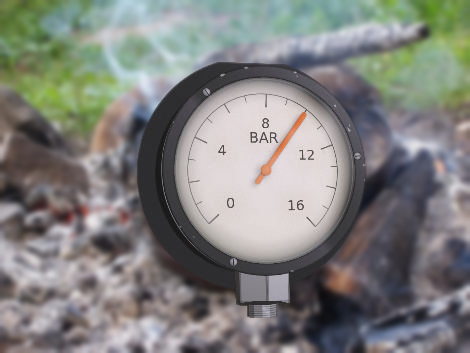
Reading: 10 bar
